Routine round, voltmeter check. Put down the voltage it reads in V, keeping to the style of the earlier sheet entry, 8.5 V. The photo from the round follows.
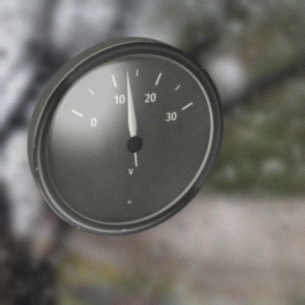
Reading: 12.5 V
